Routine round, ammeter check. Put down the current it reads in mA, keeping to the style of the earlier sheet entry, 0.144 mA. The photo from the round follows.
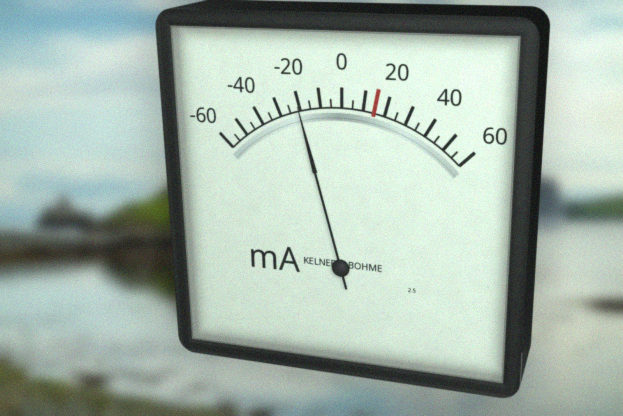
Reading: -20 mA
